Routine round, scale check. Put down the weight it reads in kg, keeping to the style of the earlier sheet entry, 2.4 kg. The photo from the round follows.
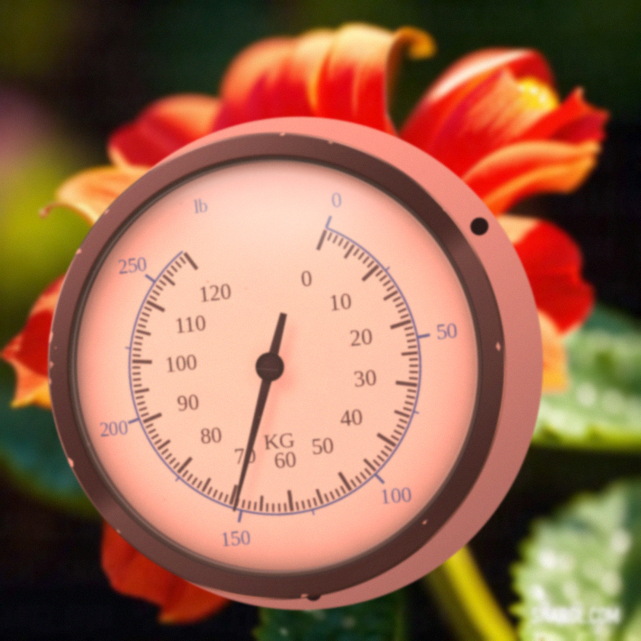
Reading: 69 kg
